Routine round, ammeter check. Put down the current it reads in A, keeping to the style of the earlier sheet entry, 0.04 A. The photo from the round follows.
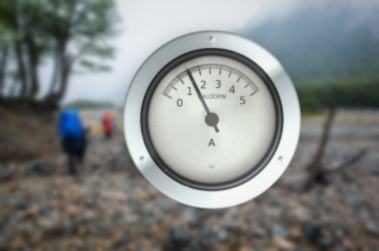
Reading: 1.5 A
